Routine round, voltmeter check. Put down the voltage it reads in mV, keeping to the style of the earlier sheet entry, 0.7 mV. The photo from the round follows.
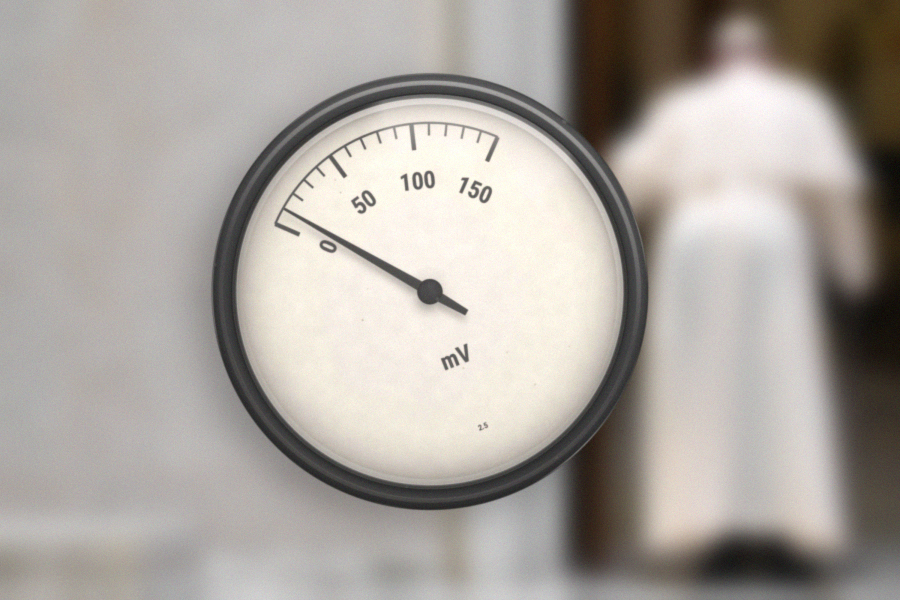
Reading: 10 mV
